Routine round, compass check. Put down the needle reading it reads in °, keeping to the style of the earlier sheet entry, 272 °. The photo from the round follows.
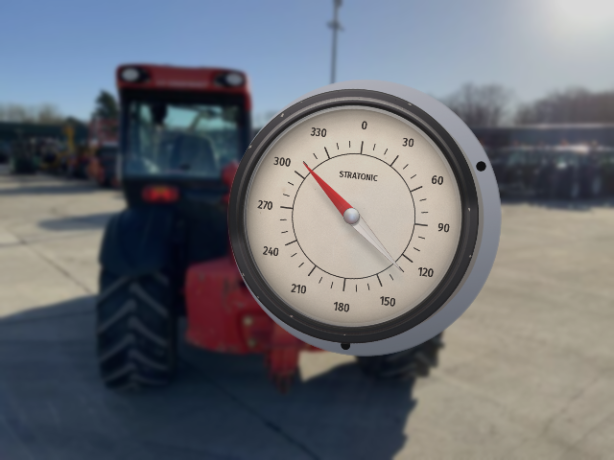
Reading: 310 °
